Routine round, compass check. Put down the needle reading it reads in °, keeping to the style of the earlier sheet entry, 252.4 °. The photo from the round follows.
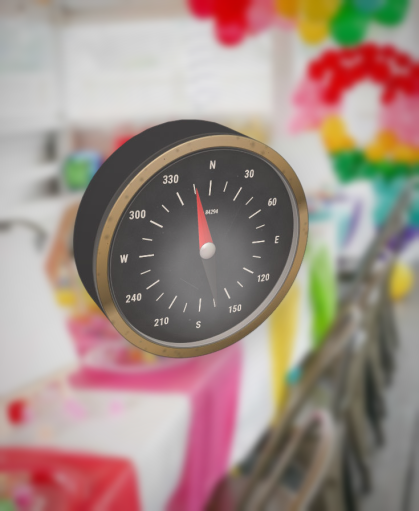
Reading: 345 °
